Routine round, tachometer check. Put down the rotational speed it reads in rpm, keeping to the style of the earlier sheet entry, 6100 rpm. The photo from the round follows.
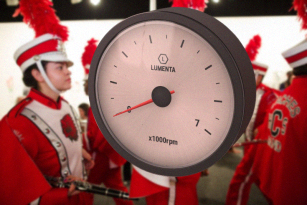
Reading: 0 rpm
